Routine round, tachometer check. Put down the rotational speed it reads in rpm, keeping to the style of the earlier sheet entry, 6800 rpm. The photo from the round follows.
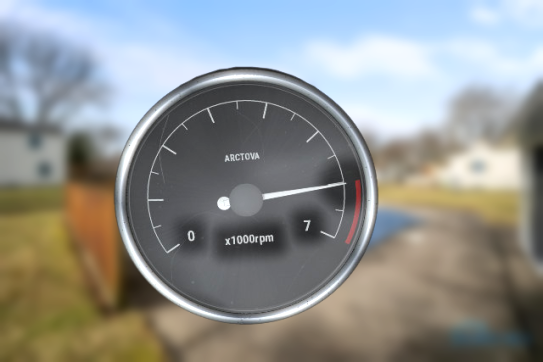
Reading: 6000 rpm
